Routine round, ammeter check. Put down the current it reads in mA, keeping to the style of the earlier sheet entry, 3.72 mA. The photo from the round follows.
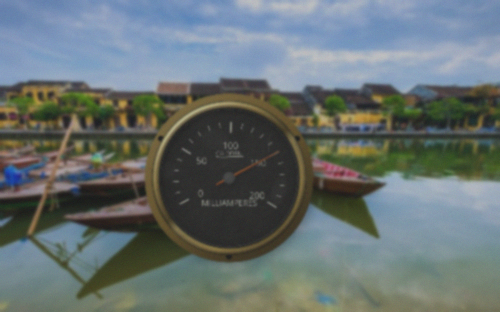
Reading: 150 mA
